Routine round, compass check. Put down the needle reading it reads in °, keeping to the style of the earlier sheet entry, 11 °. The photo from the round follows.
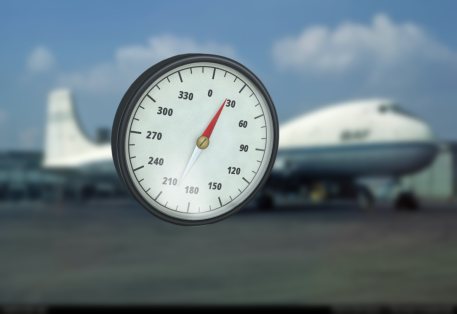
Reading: 20 °
